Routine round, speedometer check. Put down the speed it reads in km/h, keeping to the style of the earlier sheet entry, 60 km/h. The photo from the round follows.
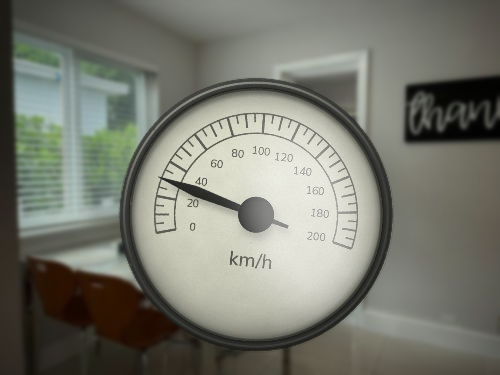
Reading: 30 km/h
